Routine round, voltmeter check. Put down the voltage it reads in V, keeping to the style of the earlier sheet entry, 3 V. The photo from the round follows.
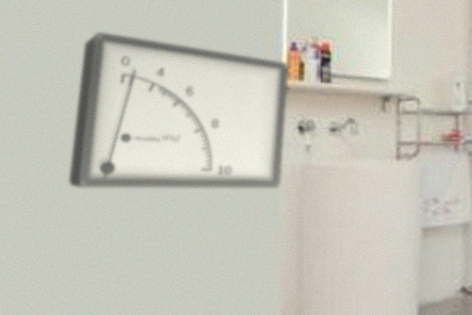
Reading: 2 V
